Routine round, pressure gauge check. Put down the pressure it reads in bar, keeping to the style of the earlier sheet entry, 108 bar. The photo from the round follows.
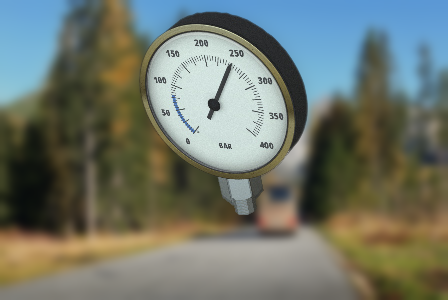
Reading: 250 bar
